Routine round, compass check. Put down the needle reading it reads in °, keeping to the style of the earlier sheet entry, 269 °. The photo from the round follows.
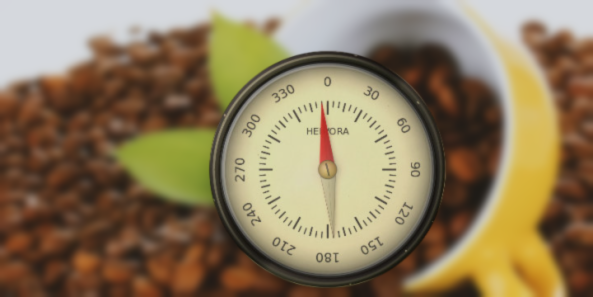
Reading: 355 °
